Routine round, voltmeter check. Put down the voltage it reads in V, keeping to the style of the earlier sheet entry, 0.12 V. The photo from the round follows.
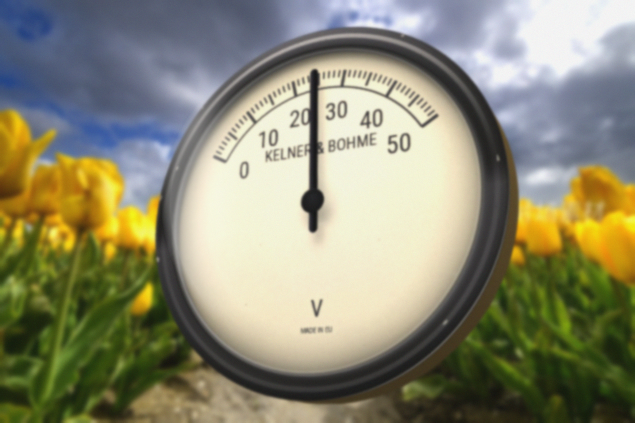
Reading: 25 V
